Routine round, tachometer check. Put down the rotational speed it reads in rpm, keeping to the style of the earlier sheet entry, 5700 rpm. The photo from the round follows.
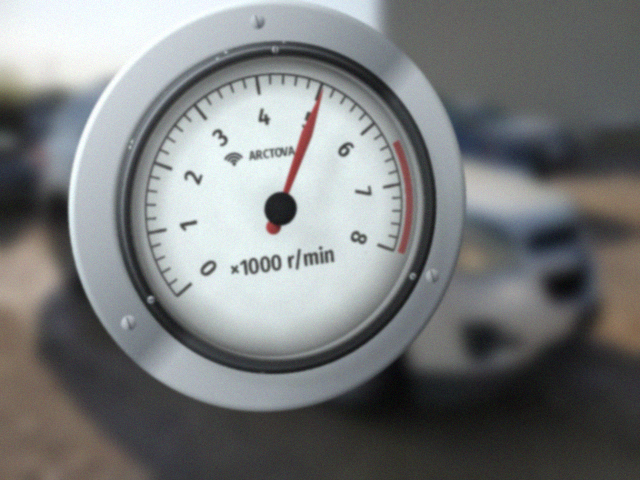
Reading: 5000 rpm
